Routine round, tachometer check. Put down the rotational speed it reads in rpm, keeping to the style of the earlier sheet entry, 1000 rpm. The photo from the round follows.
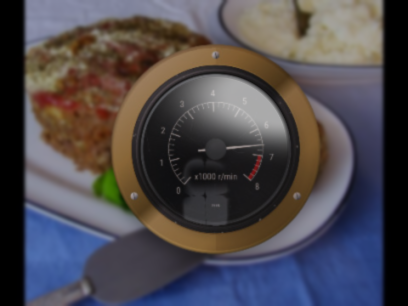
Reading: 6600 rpm
